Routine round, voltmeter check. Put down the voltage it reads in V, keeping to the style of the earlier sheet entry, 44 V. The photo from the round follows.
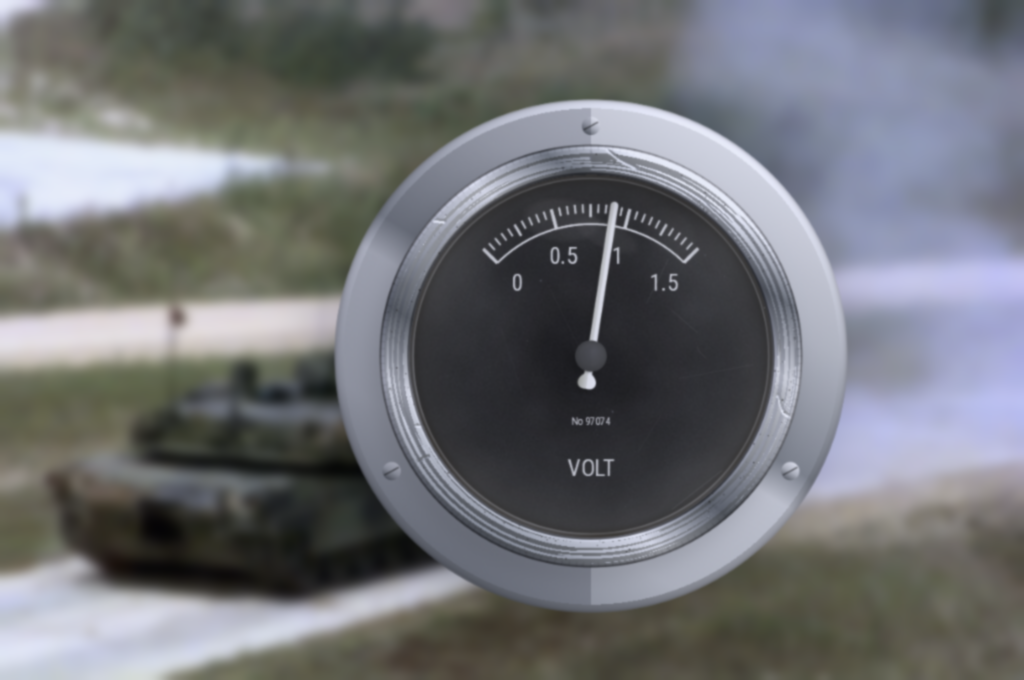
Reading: 0.9 V
